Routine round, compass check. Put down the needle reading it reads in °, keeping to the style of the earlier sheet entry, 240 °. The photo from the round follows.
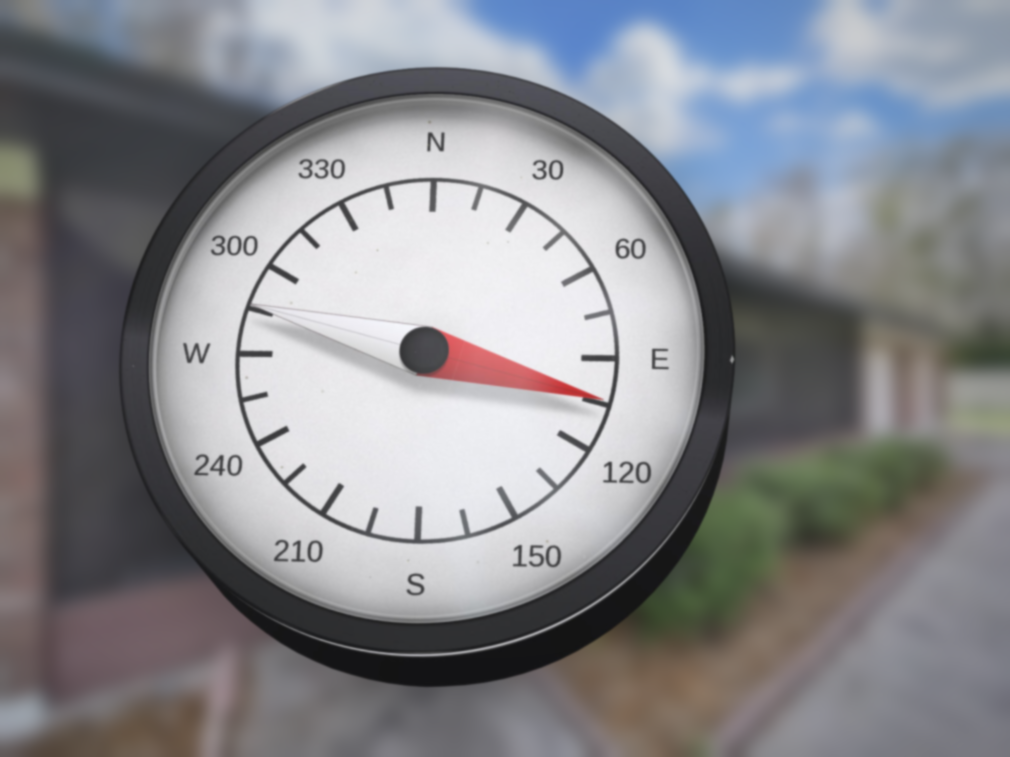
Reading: 105 °
